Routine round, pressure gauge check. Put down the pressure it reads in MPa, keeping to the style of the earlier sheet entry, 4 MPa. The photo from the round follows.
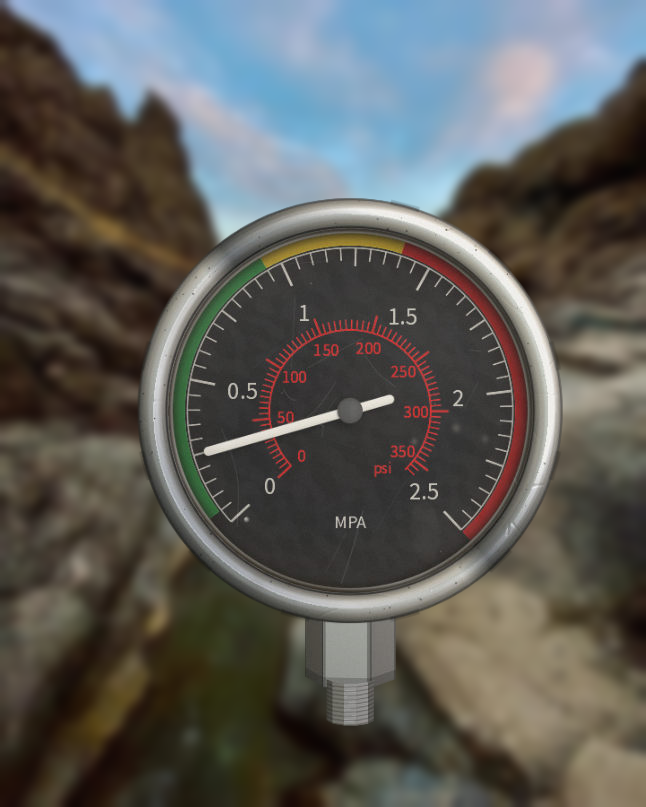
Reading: 0.25 MPa
